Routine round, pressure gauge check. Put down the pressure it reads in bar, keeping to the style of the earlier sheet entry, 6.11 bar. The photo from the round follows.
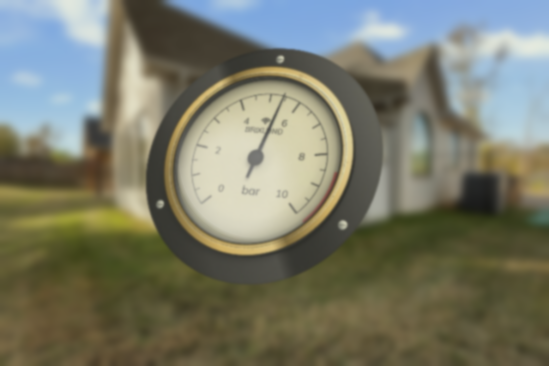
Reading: 5.5 bar
